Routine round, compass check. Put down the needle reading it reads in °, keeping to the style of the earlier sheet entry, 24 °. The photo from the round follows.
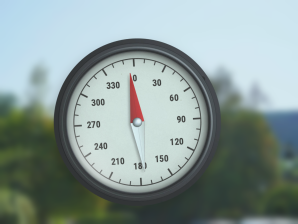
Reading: 355 °
